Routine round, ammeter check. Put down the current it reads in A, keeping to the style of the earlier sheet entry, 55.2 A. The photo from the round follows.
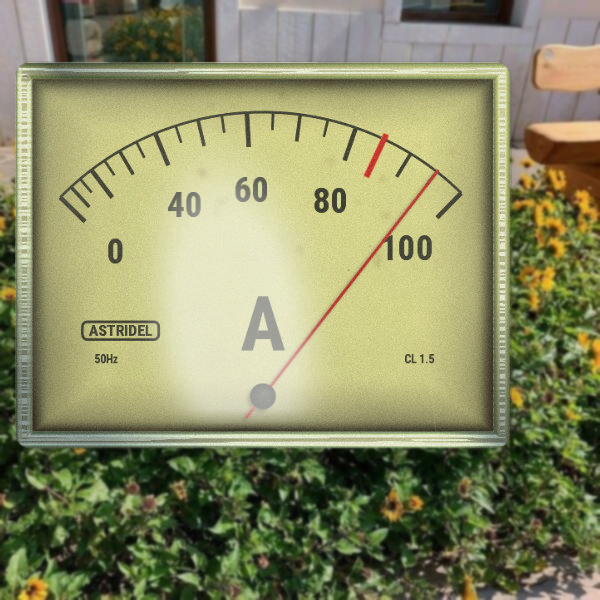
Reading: 95 A
